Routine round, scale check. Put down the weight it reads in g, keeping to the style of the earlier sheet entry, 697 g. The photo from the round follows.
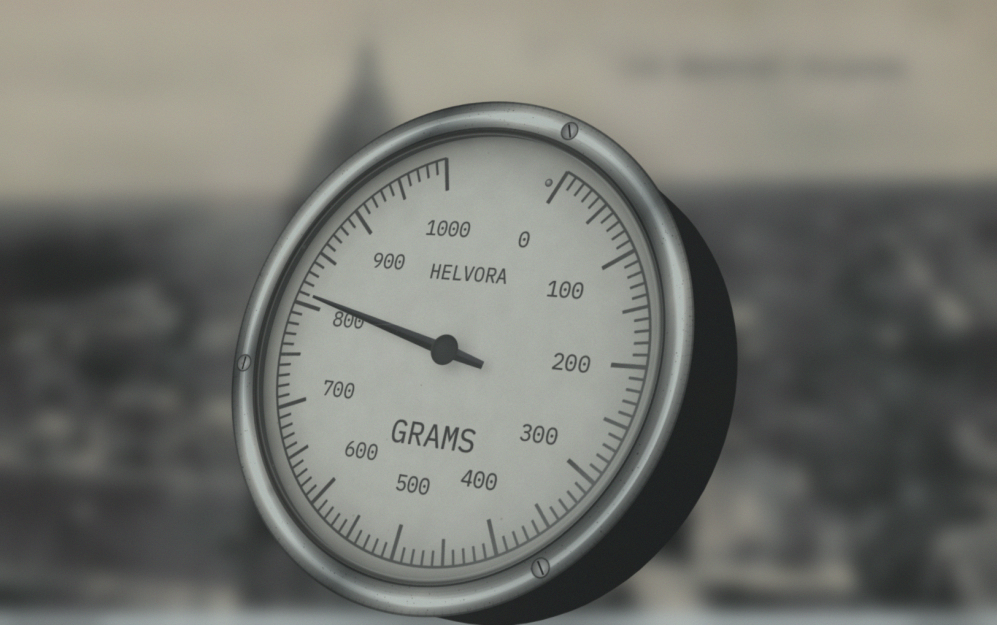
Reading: 810 g
